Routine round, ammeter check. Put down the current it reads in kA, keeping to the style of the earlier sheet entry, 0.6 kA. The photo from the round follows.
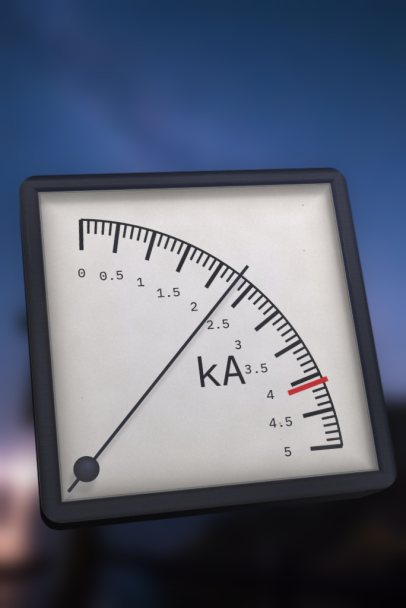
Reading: 2.3 kA
